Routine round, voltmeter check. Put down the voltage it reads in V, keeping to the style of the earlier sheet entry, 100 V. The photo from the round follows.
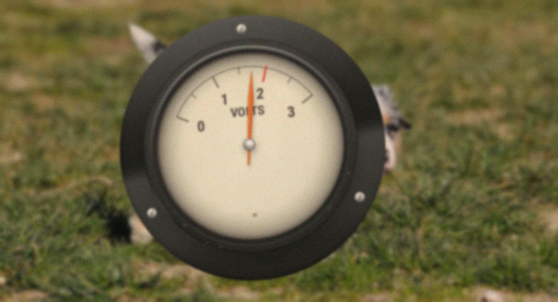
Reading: 1.75 V
